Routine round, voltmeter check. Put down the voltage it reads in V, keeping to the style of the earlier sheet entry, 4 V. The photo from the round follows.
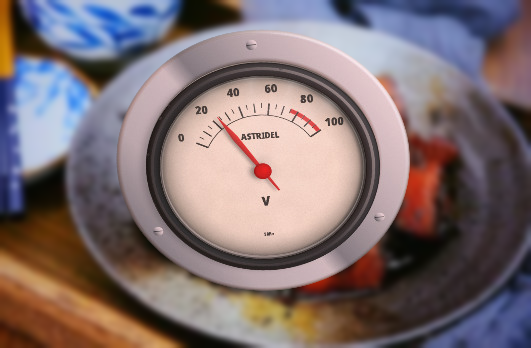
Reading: 25 V
